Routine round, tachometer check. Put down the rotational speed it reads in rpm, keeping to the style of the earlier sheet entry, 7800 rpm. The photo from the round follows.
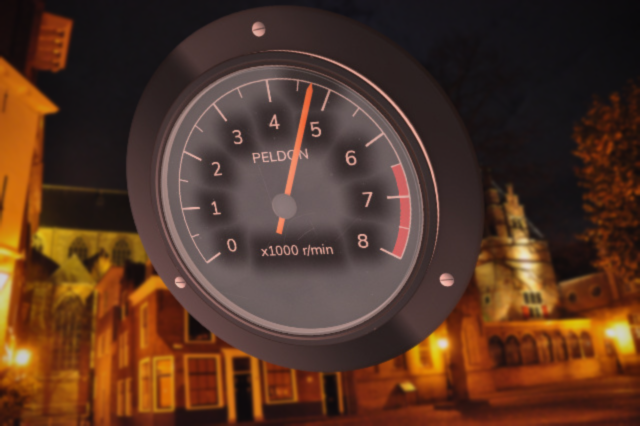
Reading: 4750 rpm
